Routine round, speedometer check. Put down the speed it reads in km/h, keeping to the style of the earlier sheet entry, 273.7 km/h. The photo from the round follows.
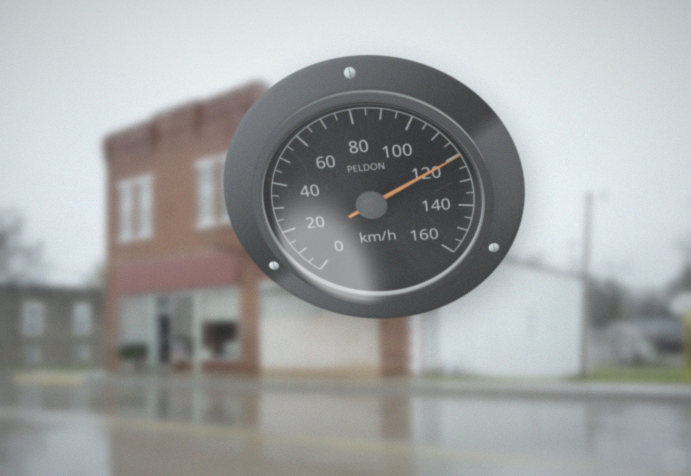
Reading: 120 km/h
